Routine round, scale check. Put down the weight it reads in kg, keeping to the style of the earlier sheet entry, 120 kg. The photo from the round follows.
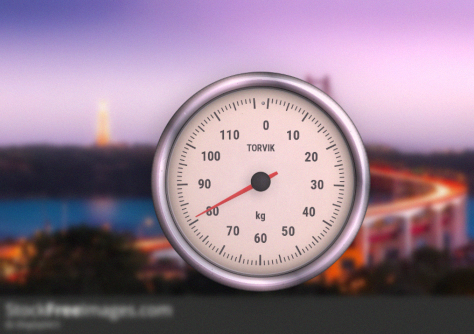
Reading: 81 kg
